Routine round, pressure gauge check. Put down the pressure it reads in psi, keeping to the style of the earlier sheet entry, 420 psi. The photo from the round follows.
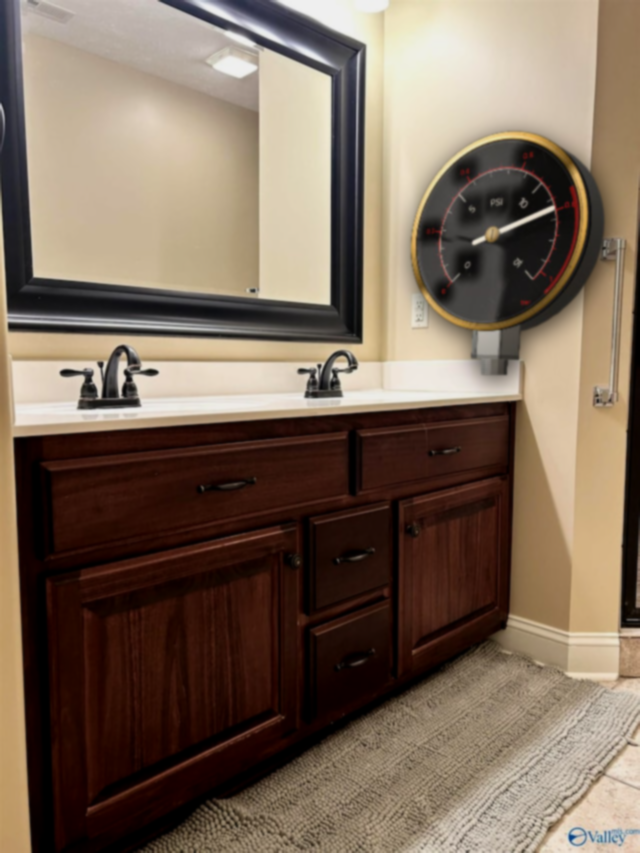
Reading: 11.5 psi
